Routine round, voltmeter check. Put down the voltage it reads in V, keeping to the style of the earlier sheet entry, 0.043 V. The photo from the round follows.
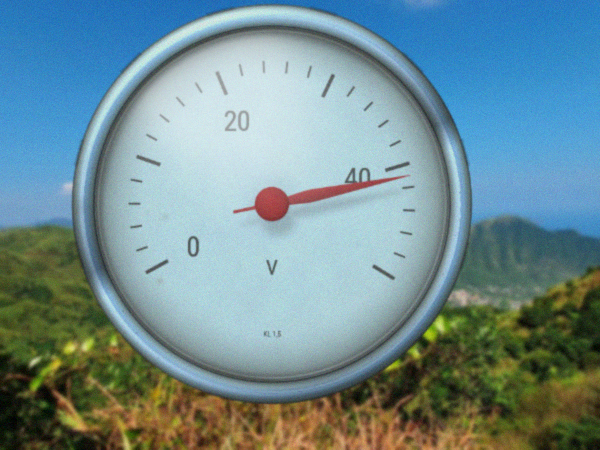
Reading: 41 V
